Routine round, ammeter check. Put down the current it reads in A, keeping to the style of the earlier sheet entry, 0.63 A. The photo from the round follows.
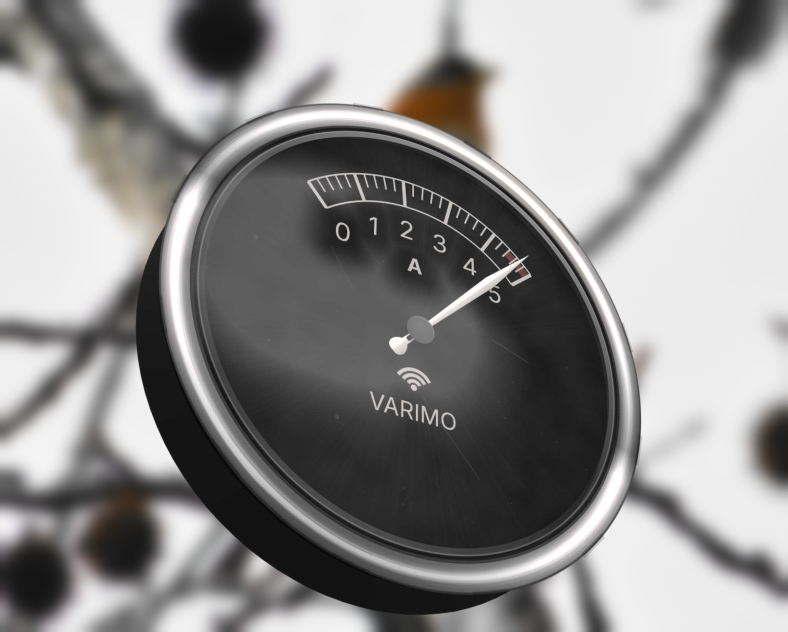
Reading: 4.7 A
